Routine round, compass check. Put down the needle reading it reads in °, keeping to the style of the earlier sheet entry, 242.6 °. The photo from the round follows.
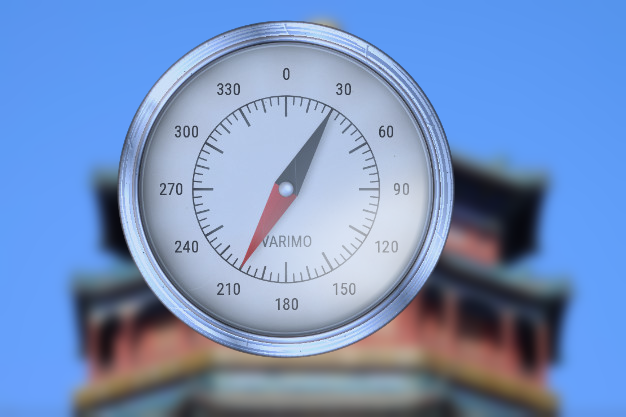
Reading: 210 °
